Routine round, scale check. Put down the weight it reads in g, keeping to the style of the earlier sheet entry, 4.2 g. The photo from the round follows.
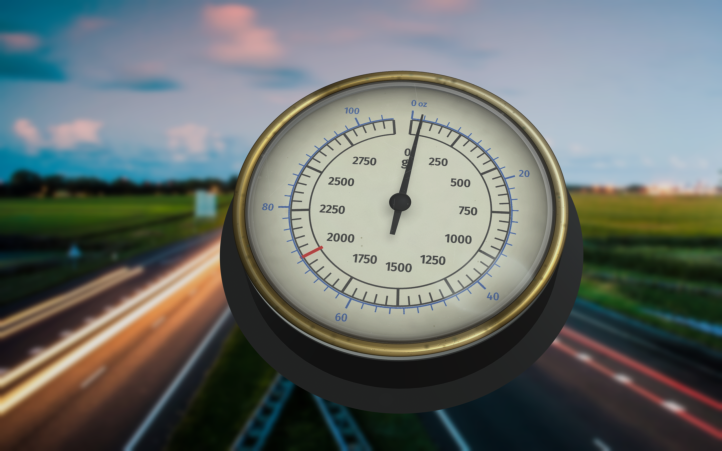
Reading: 50 g
